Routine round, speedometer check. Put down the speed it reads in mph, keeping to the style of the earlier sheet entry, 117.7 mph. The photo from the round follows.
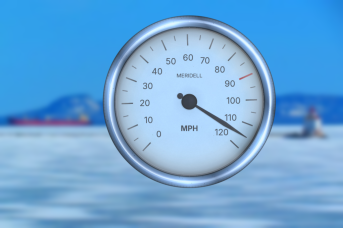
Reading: 115 mph
